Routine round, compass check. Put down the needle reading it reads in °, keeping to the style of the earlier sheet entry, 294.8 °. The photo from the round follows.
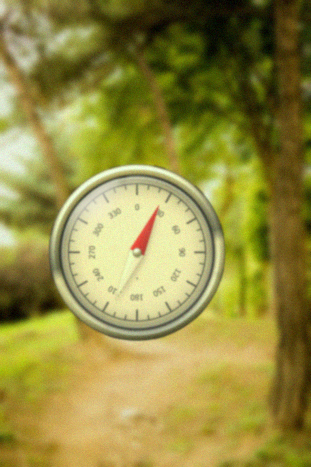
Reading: 25 °
